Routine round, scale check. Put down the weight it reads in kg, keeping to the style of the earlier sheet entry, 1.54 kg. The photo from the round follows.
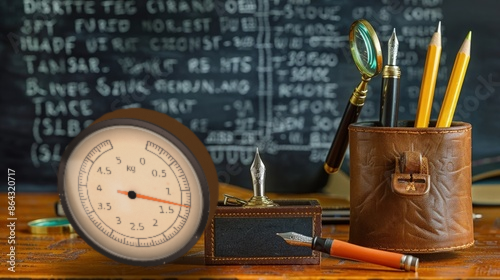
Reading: 1.25 kg
